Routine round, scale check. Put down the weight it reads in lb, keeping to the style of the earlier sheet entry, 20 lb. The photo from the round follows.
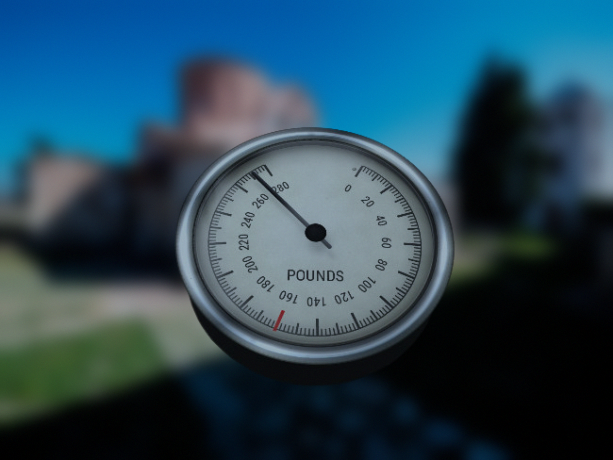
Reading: 270 lb
